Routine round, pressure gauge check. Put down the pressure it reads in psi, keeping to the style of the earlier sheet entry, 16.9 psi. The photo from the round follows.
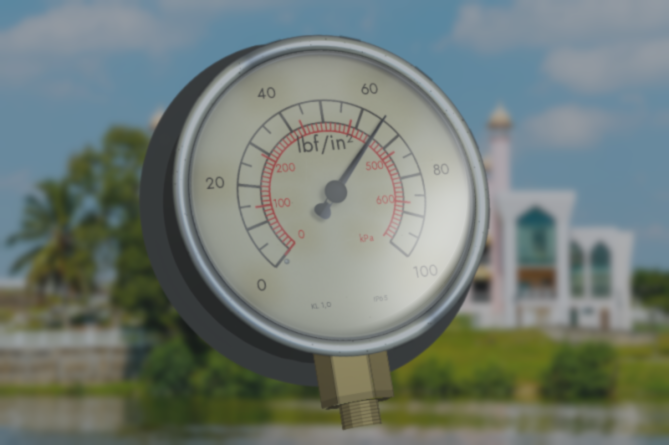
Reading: 65 psi
